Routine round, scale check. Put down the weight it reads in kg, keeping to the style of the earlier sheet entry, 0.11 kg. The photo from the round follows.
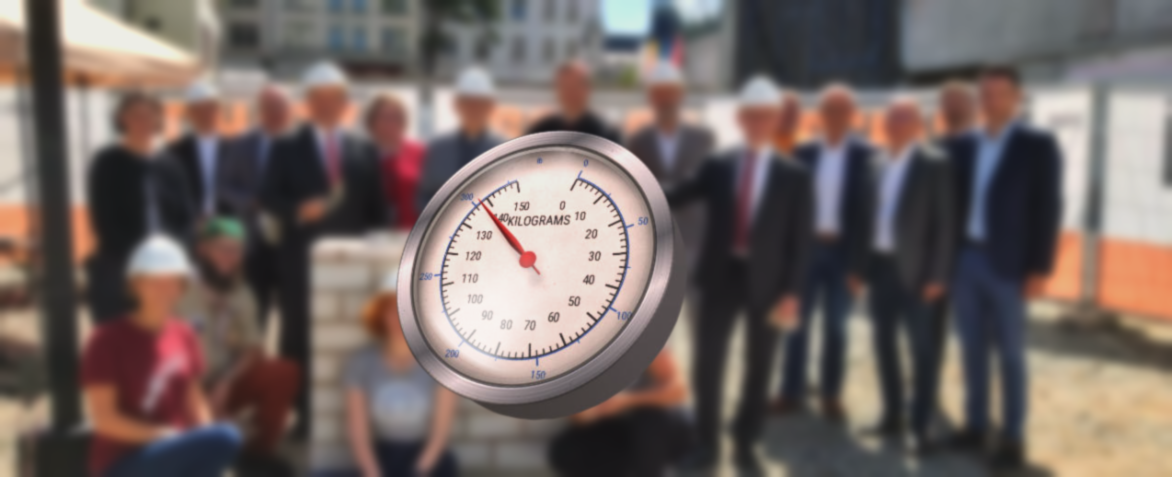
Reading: 138 kg
